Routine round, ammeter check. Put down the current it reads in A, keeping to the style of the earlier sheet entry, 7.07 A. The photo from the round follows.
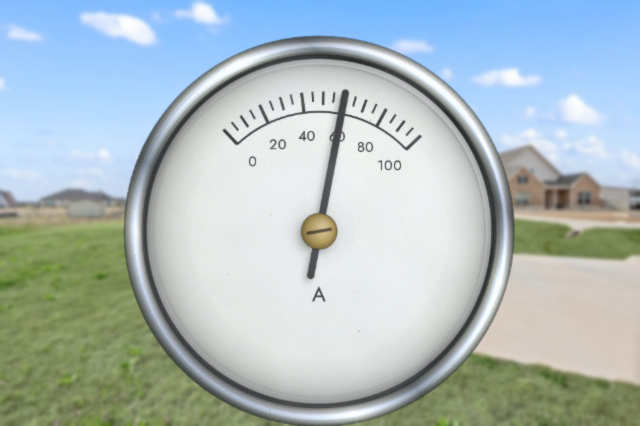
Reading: 60 A
